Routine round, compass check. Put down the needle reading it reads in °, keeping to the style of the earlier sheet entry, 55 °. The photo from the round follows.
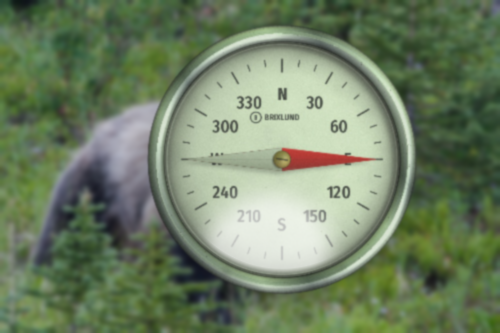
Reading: 90 °
